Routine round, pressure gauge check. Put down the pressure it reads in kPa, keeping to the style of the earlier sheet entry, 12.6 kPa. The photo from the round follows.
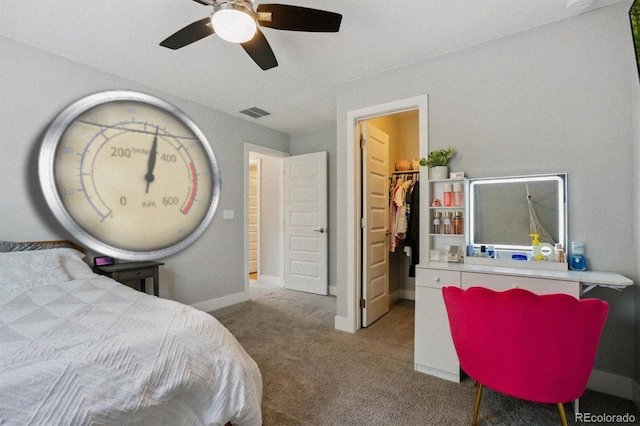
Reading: 325 kPa
